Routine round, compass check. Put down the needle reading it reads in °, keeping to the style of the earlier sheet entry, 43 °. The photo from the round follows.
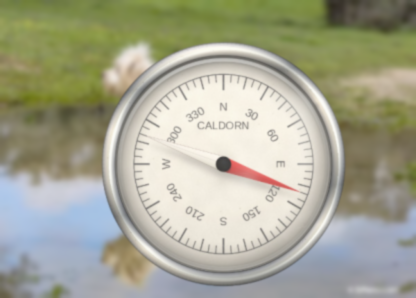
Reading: 110 °
